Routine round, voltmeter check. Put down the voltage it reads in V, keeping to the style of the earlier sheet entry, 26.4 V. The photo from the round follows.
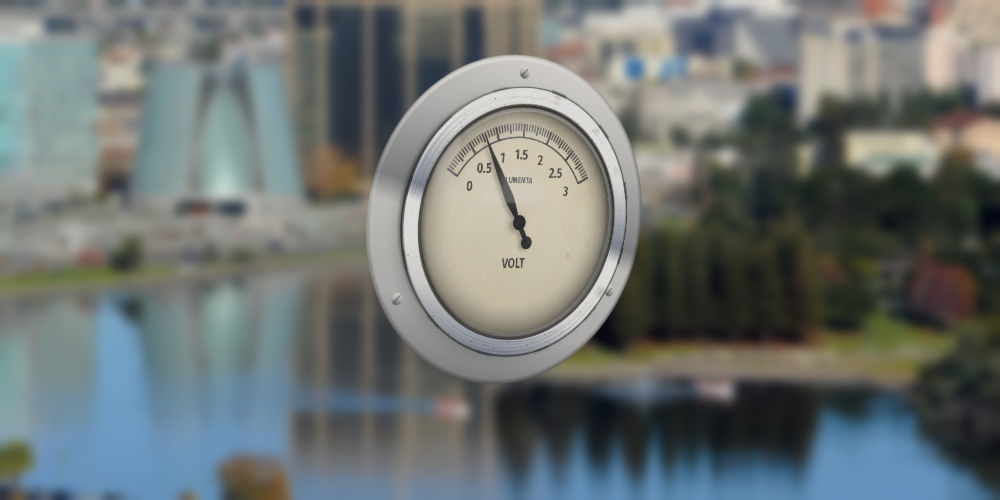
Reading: 0.75 V
